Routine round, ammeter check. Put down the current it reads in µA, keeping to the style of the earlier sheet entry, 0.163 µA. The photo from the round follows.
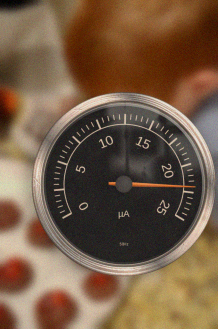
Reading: 22 µA
